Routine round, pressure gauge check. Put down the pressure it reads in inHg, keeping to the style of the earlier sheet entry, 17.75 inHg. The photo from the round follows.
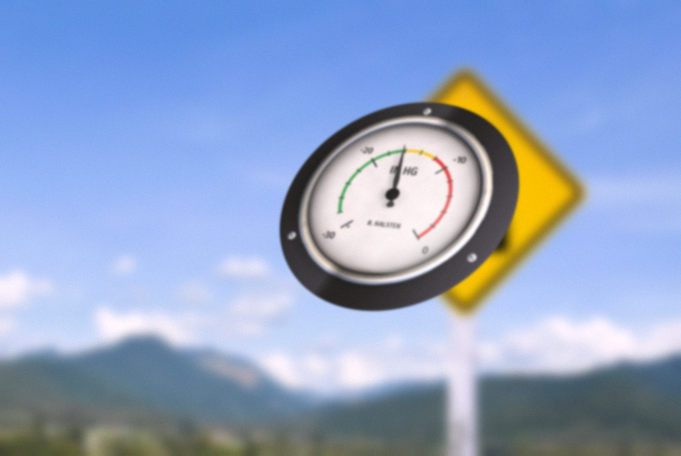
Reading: -16 inHg
